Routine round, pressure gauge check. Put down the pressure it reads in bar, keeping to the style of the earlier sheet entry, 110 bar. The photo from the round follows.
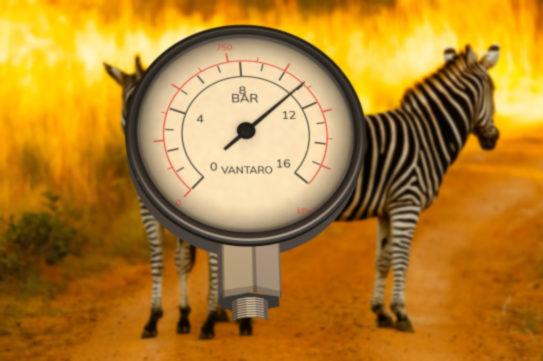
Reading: 11 bar
